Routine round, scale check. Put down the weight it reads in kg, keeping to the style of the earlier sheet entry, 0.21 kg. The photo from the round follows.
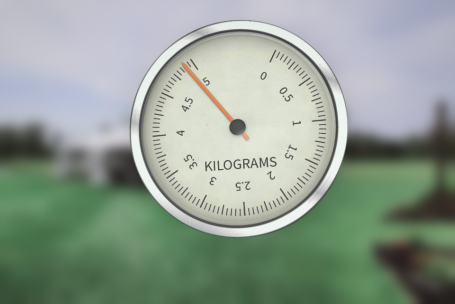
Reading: 4.9 kg
